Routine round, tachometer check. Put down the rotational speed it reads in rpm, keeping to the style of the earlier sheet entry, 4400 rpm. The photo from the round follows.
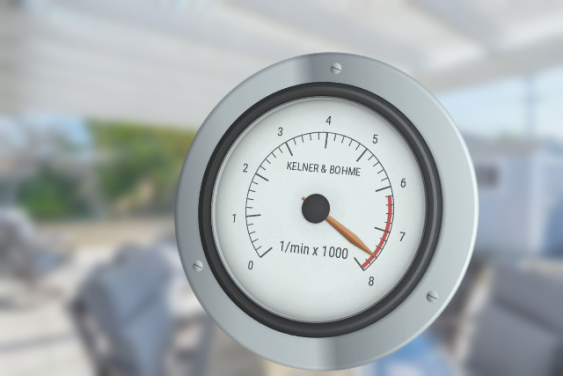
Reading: 7600 rpm
